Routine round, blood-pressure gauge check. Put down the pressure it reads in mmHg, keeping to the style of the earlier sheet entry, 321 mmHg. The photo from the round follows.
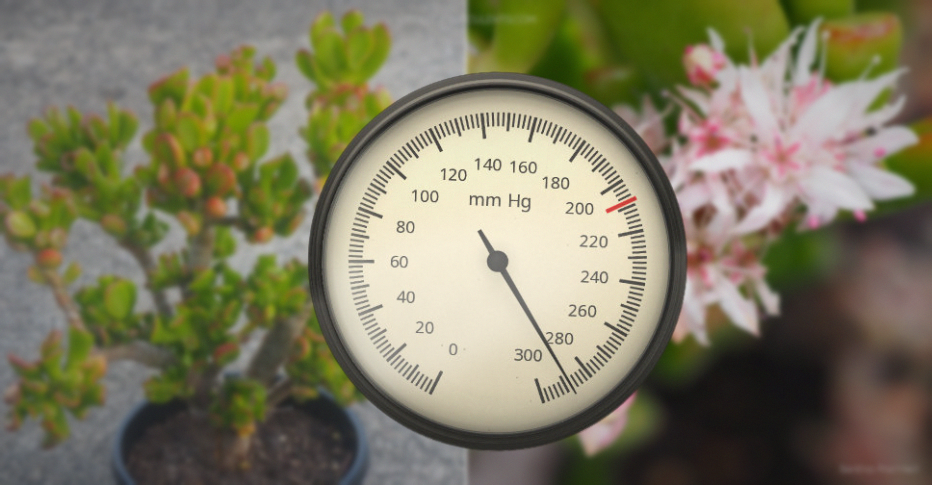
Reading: 288 mmHg
